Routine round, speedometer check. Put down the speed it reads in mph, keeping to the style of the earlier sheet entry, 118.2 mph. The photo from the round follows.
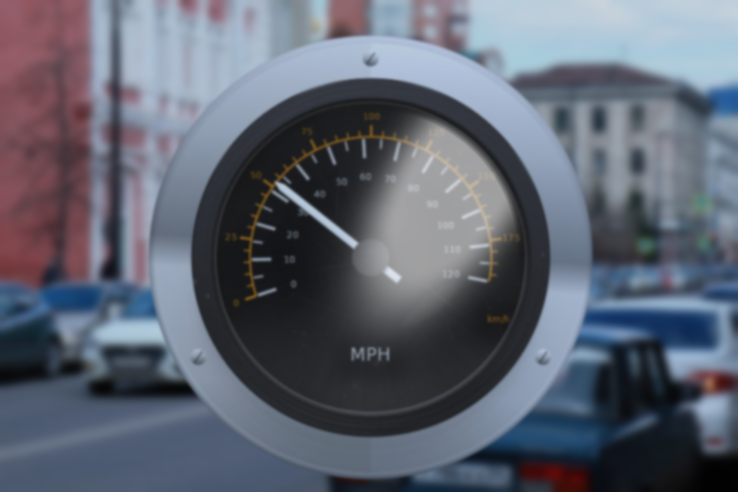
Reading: 32.5 mph
